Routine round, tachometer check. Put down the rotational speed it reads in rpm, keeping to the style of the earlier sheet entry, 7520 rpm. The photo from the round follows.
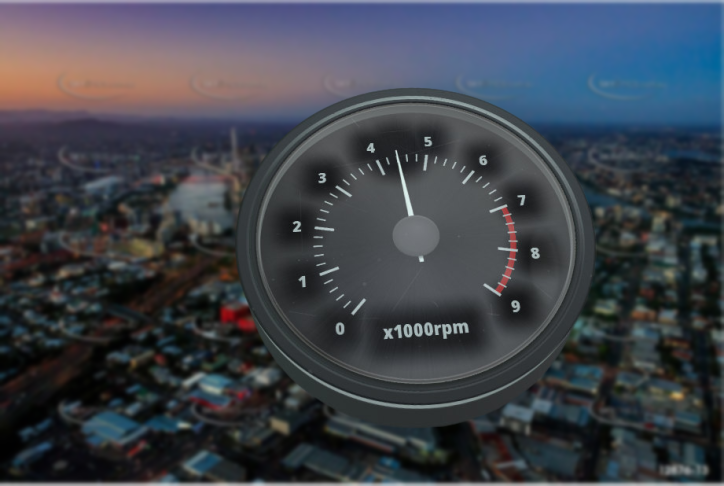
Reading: 4400 rpm
